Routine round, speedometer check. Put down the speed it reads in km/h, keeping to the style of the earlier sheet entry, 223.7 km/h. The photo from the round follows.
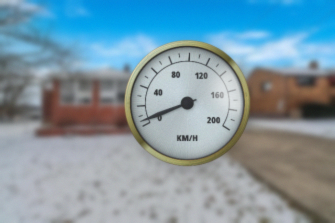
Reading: 5 km/h
